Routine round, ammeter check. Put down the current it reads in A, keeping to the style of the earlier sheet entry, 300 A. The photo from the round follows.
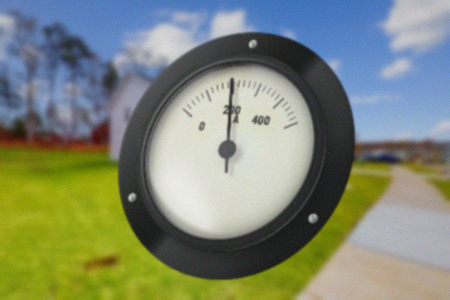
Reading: 200 A
